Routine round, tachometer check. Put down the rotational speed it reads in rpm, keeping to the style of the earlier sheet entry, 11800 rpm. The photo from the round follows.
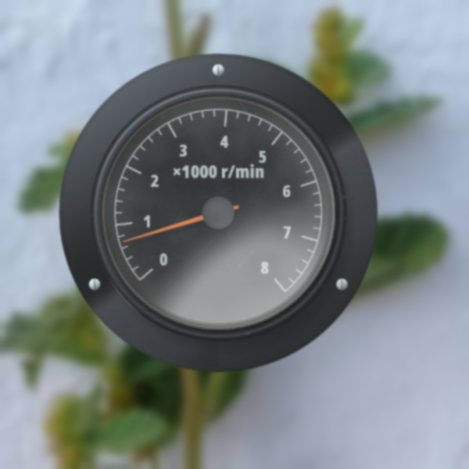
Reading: 700 rpm
